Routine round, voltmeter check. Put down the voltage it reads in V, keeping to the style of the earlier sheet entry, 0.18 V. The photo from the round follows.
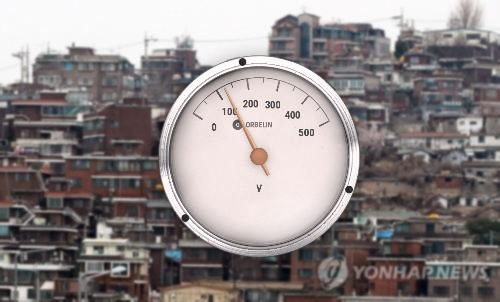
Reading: 125 V
